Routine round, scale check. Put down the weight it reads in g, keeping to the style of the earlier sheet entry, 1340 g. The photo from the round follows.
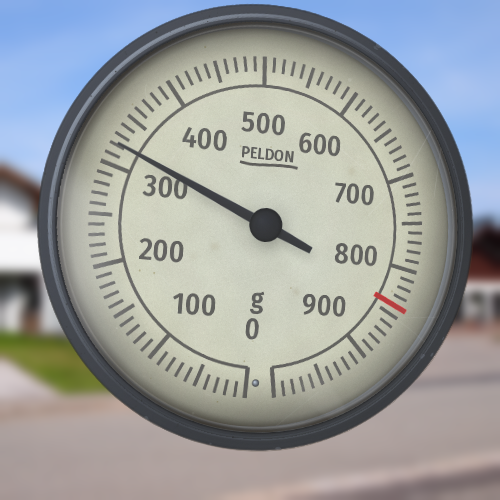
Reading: 320 g
